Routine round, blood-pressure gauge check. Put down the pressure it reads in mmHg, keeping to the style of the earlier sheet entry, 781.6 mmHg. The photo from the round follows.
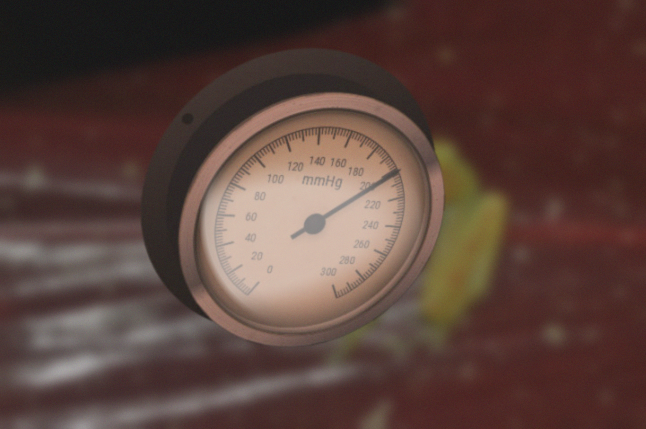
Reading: 200 mmHg
